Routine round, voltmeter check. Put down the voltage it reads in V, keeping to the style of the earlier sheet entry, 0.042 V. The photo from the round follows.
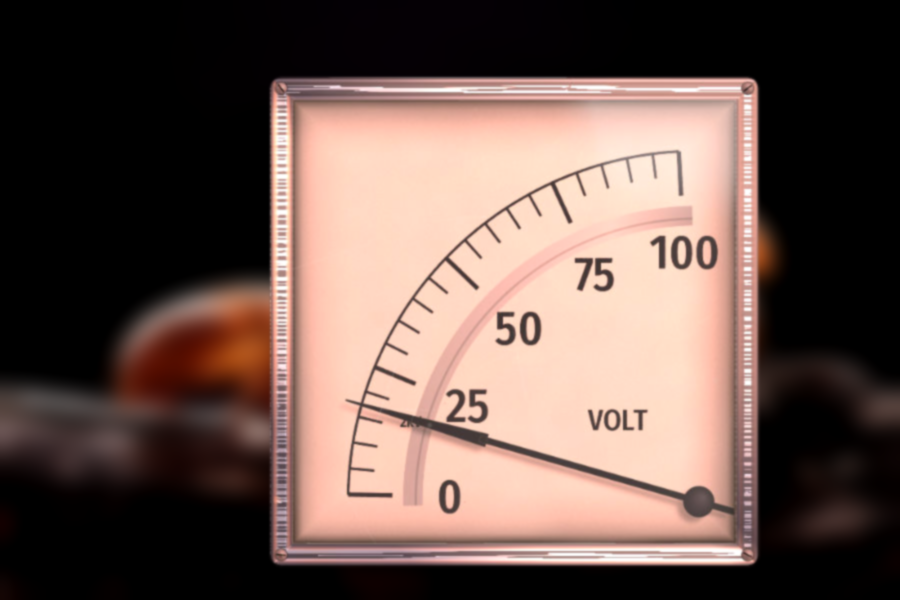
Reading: 17.5 V
